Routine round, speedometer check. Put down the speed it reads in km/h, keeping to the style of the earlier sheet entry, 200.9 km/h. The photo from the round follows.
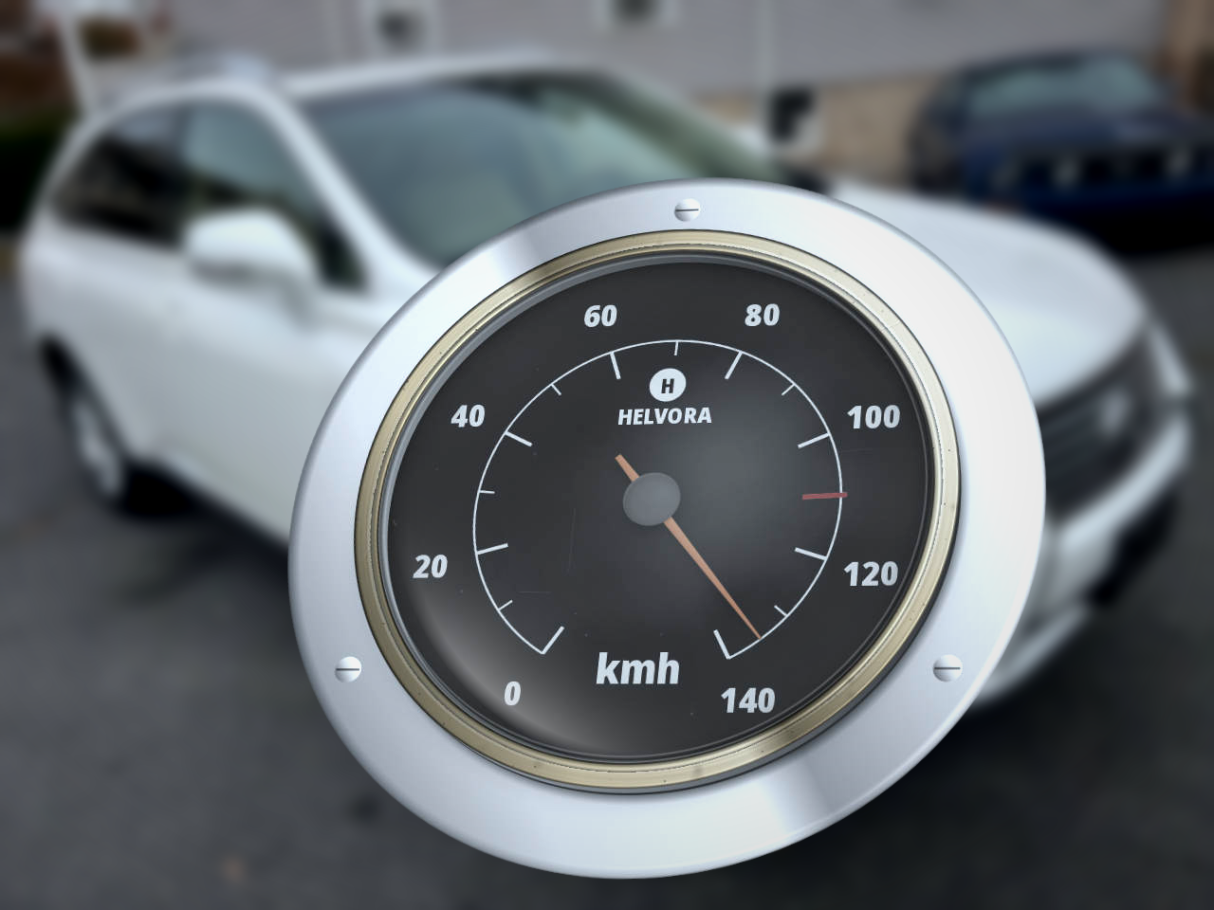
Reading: 135 km/h
